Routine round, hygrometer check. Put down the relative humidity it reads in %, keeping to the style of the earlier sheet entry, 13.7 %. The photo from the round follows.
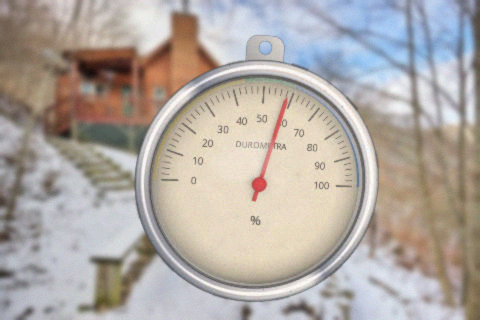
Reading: 58 %
